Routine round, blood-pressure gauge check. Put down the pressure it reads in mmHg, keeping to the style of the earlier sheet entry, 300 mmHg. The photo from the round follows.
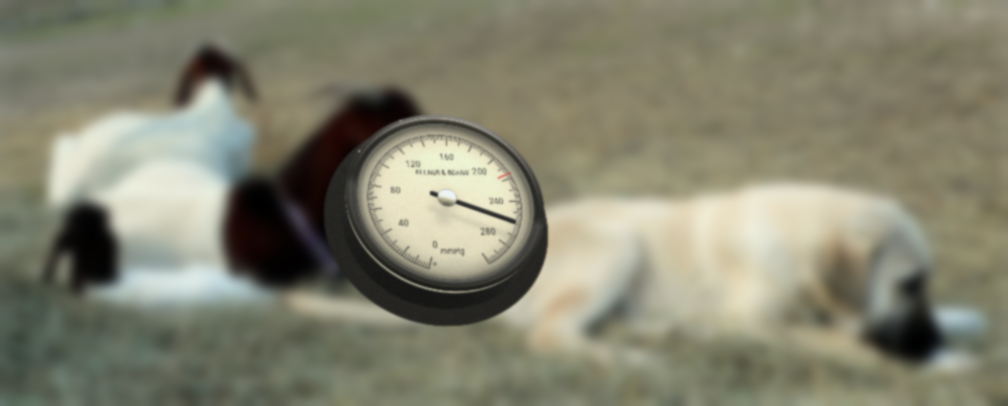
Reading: 260 mmHg
